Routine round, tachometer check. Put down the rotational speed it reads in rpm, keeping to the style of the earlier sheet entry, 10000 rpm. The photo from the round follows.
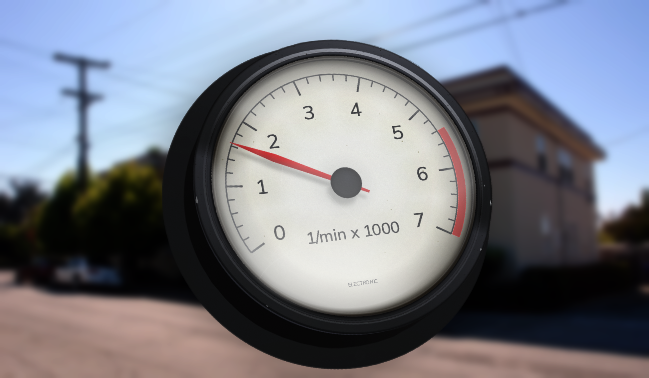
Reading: 1600 rpm
